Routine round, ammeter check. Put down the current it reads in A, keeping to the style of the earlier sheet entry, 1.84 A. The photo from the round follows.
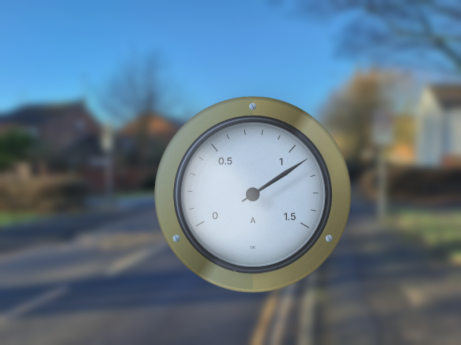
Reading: 1.1 A
